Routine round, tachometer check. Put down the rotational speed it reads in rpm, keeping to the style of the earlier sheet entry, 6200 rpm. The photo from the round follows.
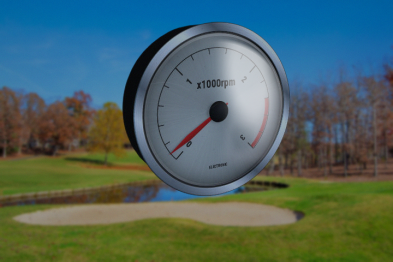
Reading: 100 rpm
